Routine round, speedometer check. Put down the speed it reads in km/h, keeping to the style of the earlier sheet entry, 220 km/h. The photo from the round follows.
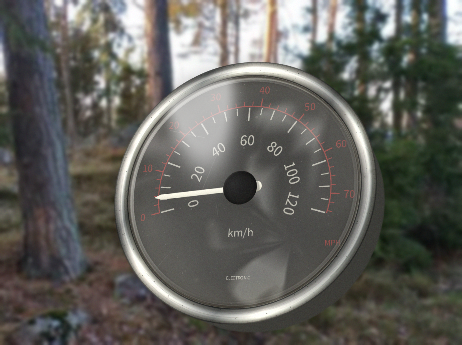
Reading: 5 km/h
